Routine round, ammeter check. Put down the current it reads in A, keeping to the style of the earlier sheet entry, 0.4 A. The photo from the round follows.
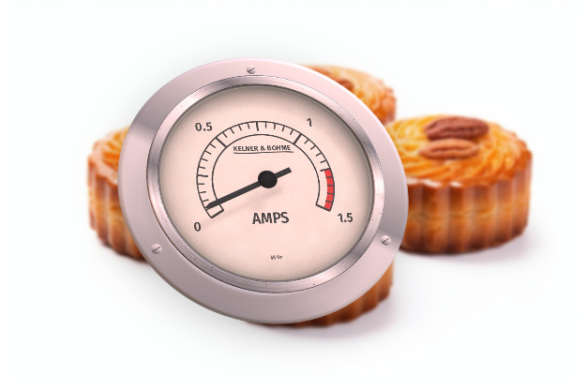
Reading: 0.05 A
